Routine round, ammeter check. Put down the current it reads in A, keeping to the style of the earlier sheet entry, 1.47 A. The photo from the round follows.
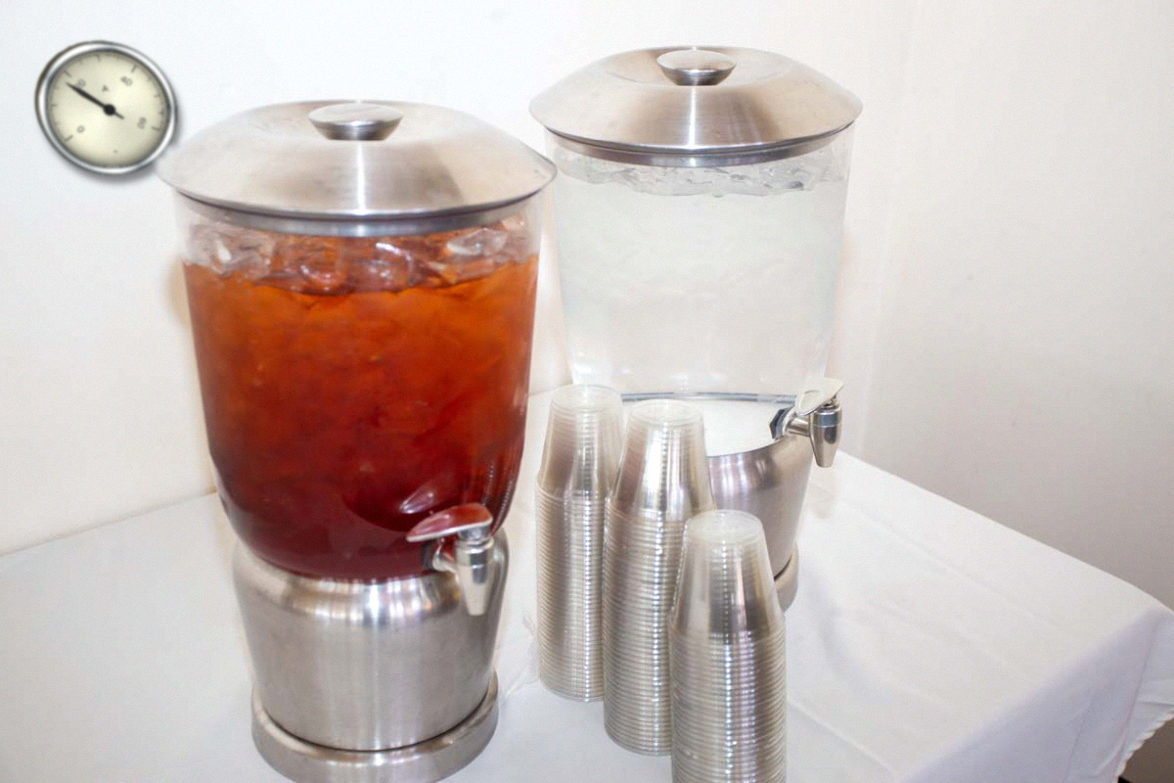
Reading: 17.5 A
